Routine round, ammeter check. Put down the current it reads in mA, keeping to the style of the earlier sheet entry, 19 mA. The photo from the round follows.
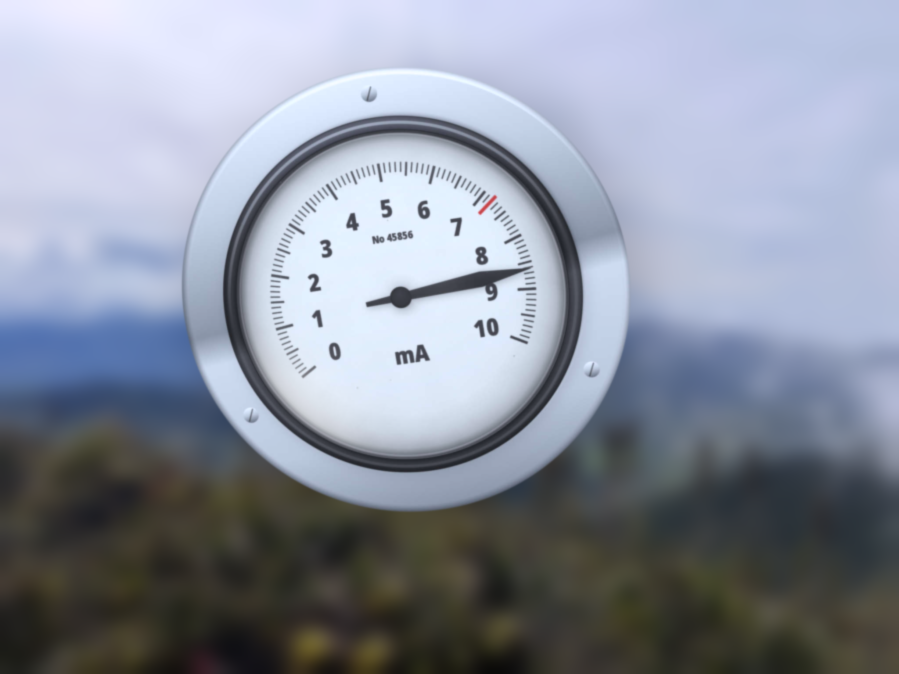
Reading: 8.6 mA
